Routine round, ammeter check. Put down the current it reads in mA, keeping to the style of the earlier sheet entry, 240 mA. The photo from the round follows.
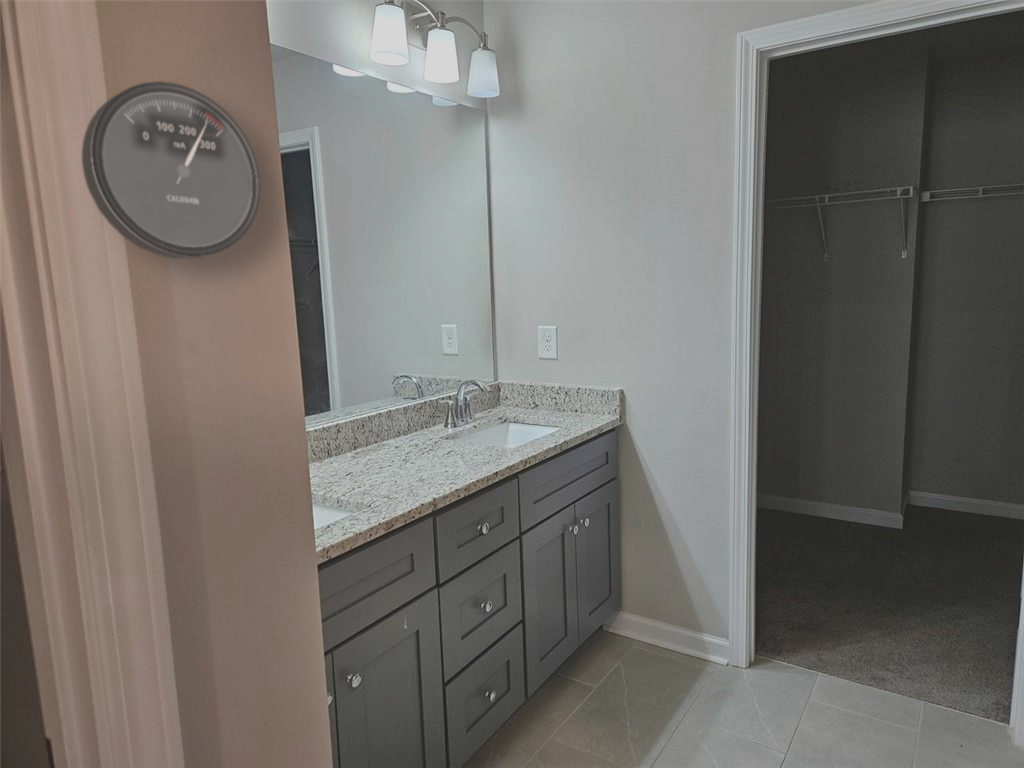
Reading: 250 mA
